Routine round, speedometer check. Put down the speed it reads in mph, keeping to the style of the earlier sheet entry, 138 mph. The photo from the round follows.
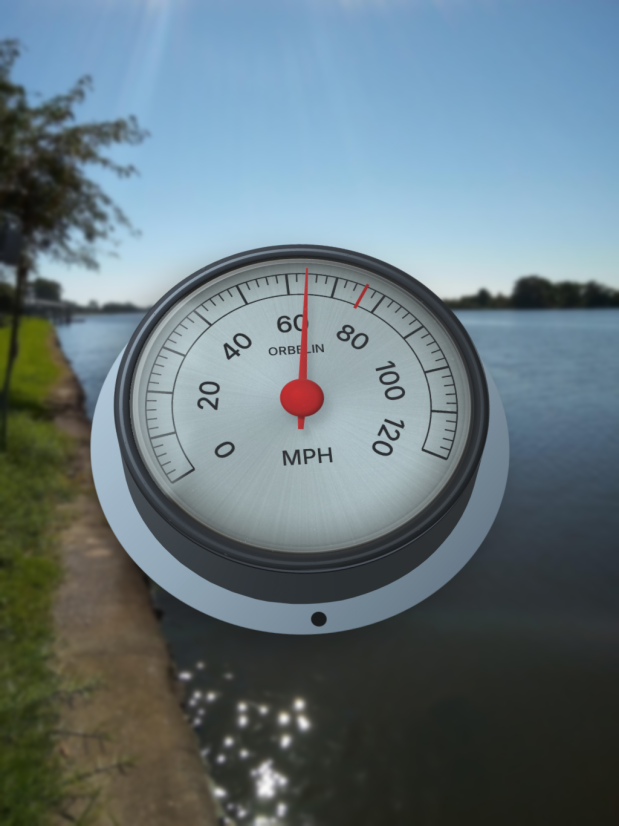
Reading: 64 mph
